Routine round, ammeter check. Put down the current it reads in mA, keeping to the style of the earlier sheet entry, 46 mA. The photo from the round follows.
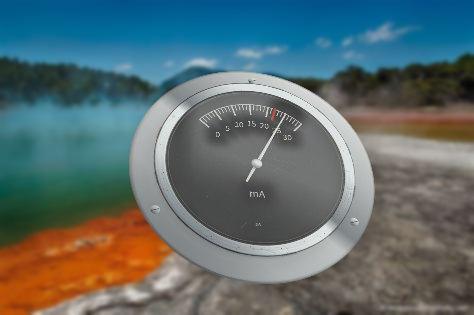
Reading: 25 mA
